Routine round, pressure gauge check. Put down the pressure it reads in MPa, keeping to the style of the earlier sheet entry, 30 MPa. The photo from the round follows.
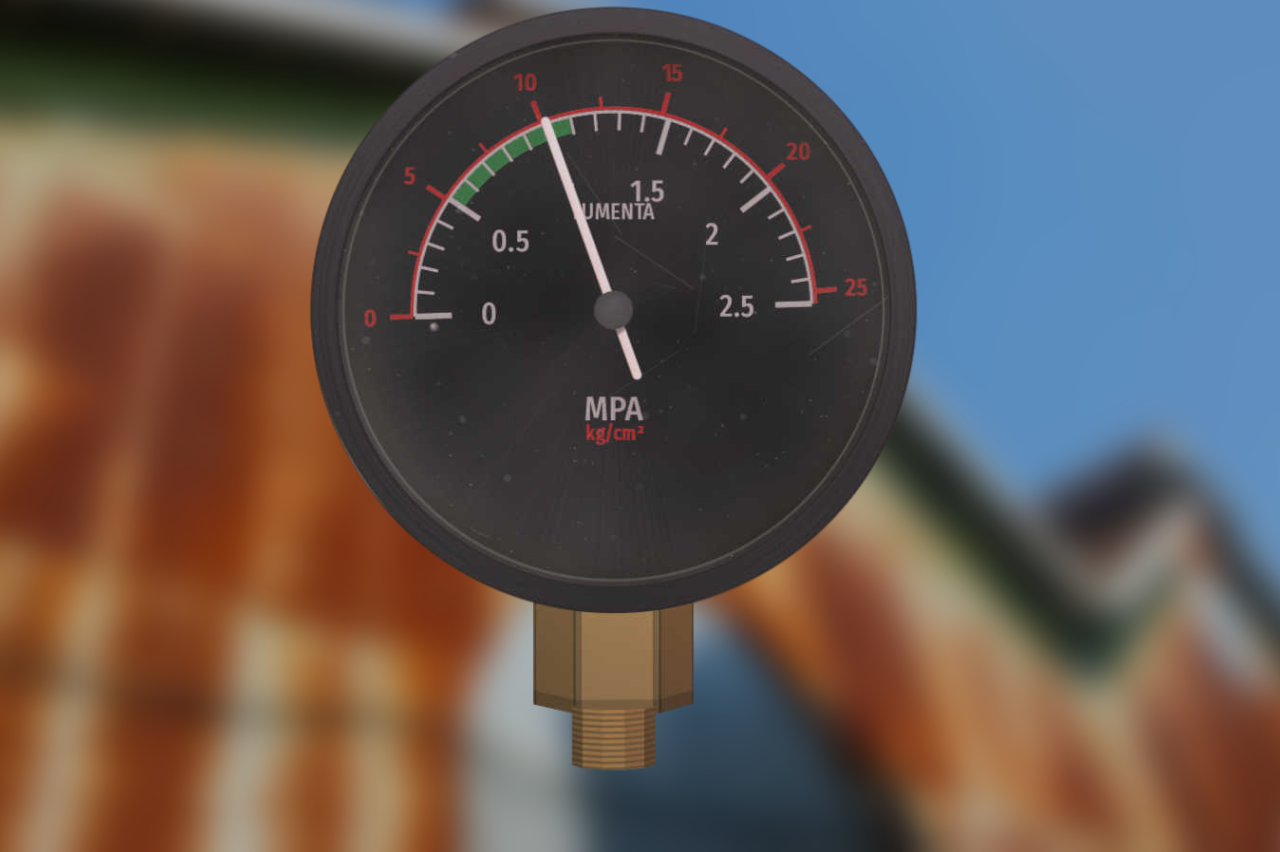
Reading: 1 MPa
